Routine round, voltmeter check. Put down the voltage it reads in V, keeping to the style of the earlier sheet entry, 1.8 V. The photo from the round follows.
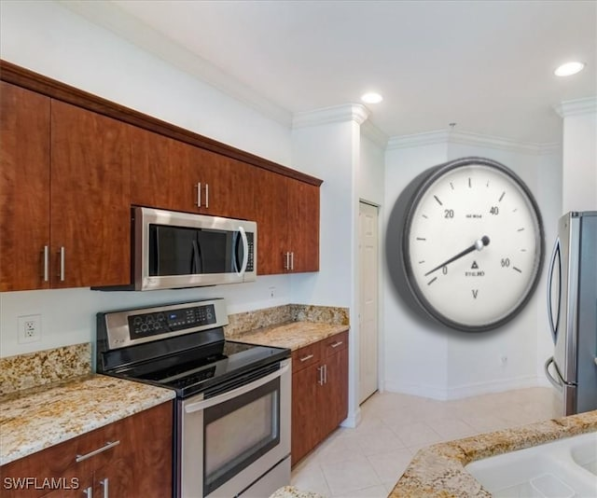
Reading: 2.5 V
